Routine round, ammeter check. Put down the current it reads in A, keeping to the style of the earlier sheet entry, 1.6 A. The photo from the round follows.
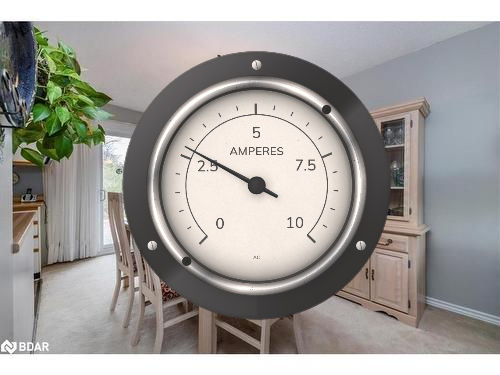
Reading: 2.75 A
